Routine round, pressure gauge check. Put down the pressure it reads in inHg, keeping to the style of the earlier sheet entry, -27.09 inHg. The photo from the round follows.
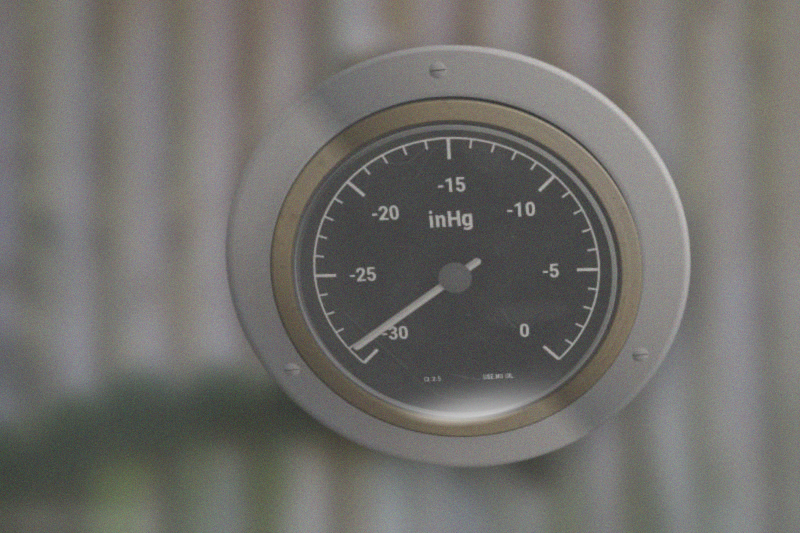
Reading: -29 inHg
